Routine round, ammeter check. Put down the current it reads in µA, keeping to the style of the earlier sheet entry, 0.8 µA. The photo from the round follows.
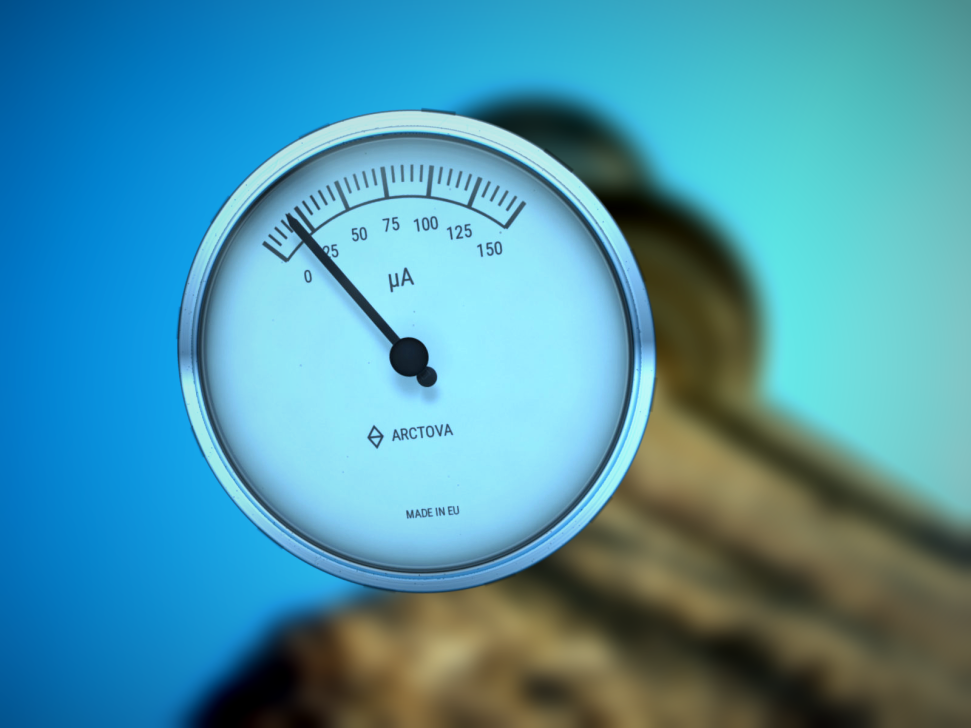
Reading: 20 µA
